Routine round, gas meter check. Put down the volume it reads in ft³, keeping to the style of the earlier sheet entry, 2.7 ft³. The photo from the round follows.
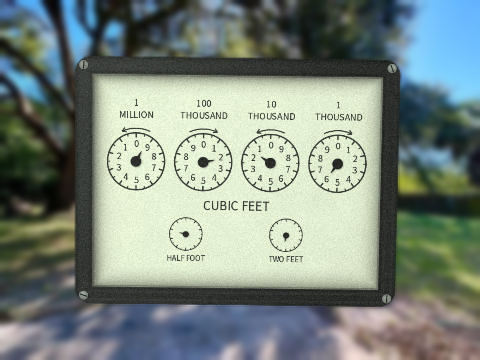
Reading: 921600 ft³
